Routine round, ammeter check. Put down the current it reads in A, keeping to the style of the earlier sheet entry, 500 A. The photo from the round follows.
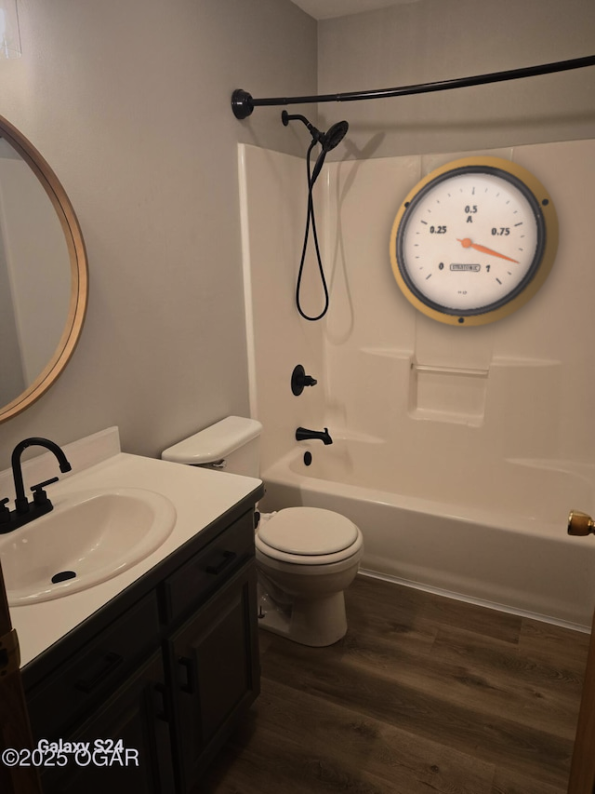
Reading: 0.9 A
